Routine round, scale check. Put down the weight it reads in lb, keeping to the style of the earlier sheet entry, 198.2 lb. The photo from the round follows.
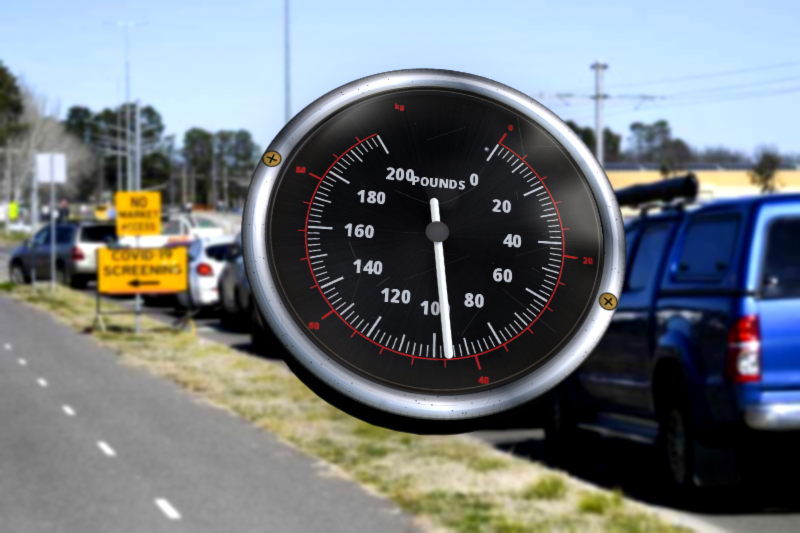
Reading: 96 lb
